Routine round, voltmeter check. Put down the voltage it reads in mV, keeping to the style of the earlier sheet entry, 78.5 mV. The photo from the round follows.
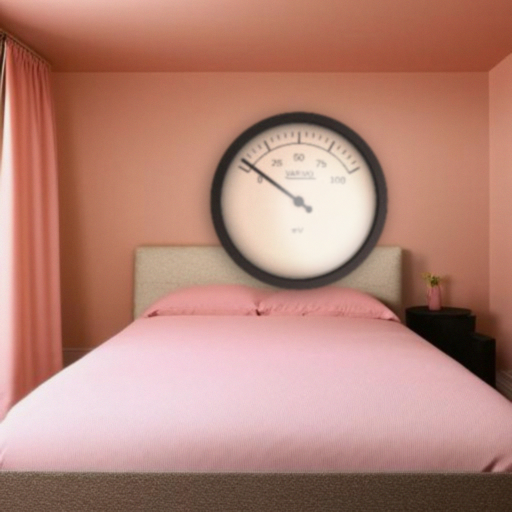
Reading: 5 mV
